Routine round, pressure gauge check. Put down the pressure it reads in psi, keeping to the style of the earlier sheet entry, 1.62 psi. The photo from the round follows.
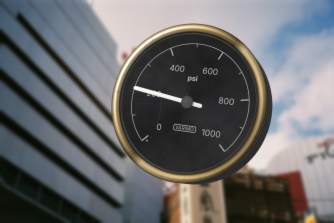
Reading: 200 psi
